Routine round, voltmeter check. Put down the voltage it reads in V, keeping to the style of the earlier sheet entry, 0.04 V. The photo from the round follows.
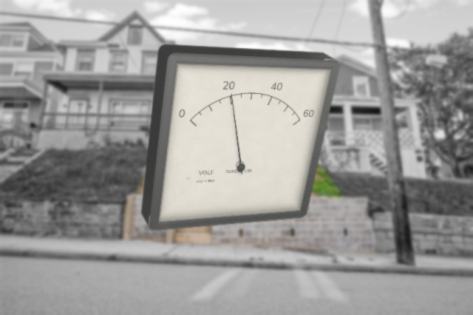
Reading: 20 V
